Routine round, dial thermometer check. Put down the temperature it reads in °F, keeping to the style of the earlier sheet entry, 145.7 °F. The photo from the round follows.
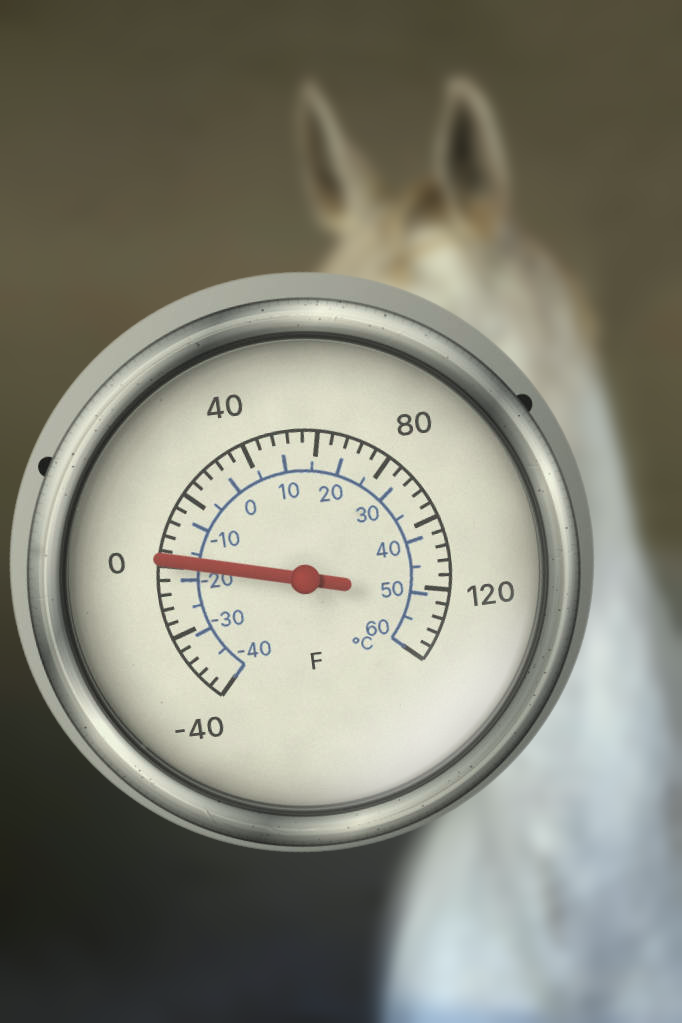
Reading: 2 °F
